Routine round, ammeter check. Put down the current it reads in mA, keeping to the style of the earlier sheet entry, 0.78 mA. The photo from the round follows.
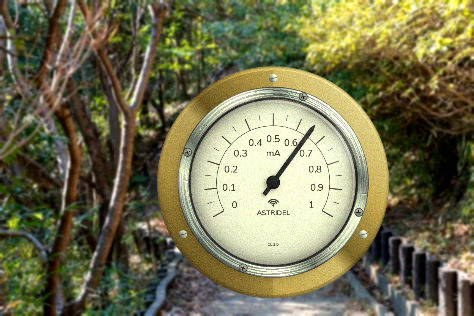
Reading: 0.65 mA
